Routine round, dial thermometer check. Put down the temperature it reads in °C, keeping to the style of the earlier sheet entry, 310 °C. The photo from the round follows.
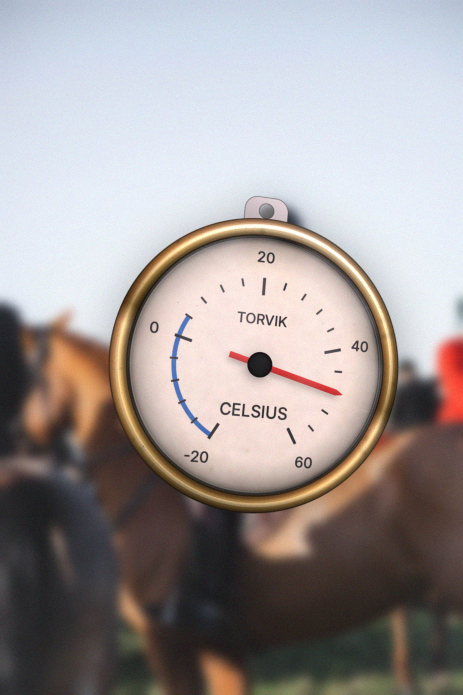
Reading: 48 °C
